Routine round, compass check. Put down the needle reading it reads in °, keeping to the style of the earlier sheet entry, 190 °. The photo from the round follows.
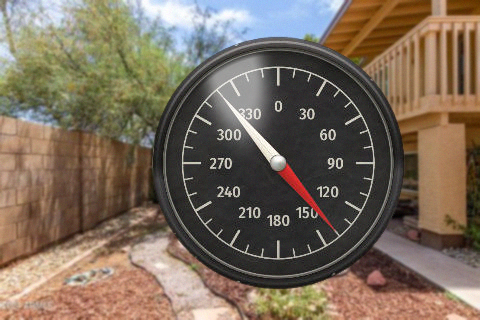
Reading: 140 °
